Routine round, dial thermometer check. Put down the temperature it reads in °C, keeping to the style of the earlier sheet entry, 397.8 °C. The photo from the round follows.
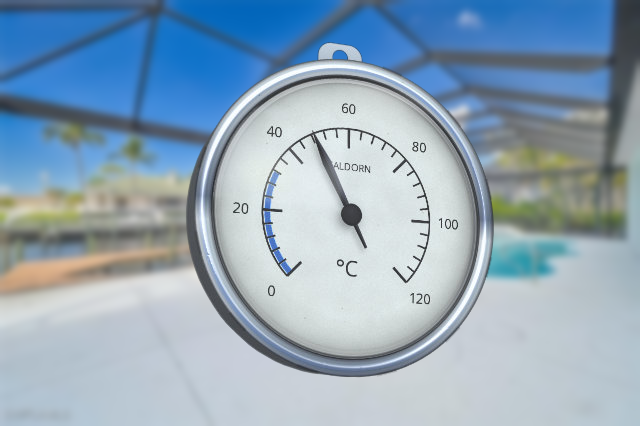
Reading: 48 °C
